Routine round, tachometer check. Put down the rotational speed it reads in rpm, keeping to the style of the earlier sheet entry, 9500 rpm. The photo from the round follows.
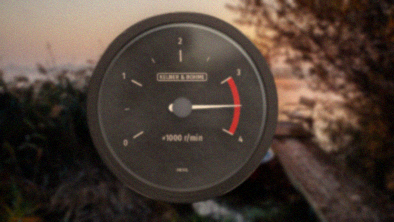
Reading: 3500 rpm
